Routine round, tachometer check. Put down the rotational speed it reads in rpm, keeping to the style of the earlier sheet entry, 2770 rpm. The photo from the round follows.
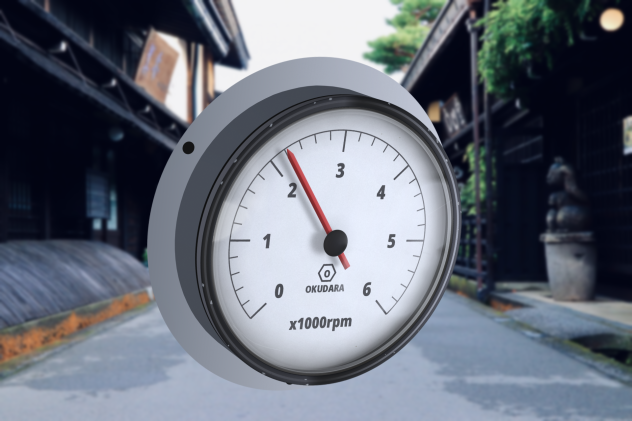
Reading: 2200 rpm
